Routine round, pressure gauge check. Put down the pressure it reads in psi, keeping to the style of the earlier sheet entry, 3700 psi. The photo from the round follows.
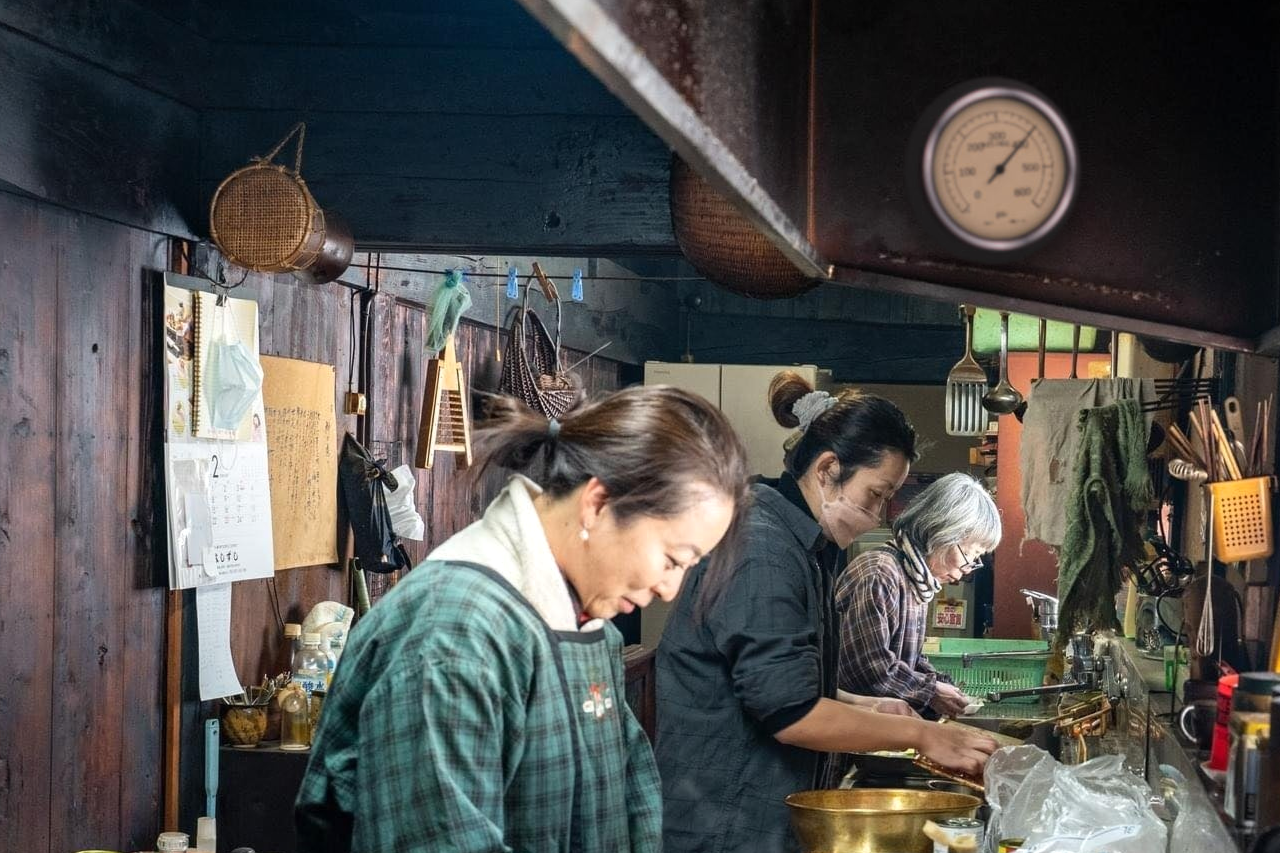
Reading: 400 psi
